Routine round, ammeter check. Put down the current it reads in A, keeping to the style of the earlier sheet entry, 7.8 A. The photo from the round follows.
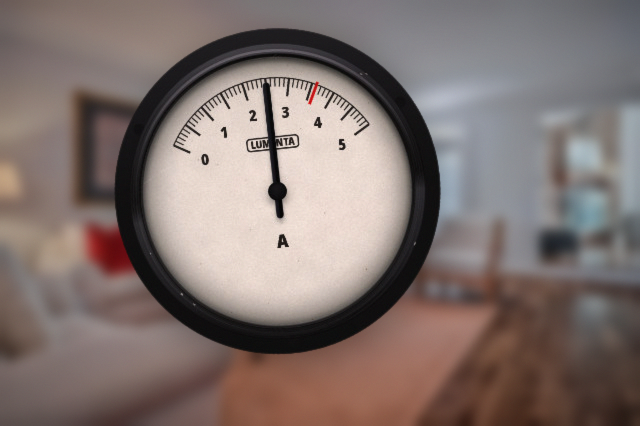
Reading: 2.5 A
